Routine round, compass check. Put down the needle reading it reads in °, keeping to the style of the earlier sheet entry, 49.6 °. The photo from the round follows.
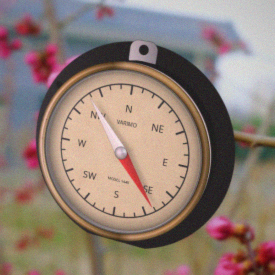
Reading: 140 °
